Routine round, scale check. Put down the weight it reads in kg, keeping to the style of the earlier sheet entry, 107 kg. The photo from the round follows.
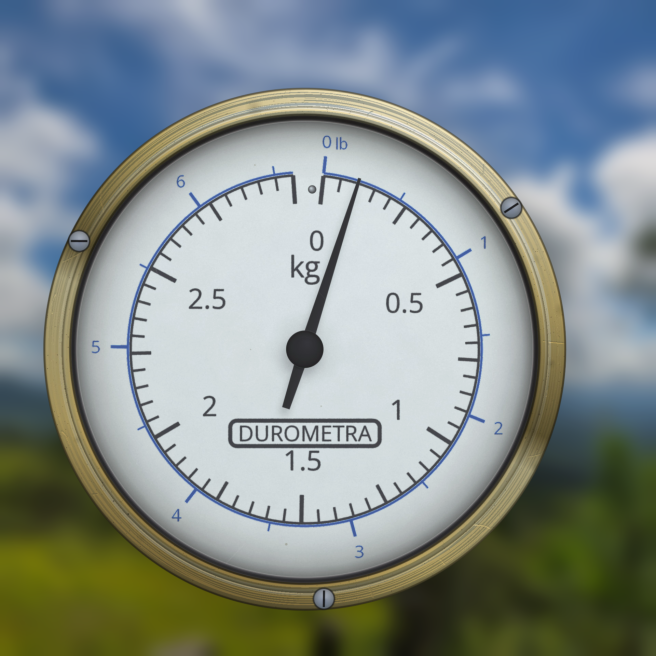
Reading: 0.1 kg
